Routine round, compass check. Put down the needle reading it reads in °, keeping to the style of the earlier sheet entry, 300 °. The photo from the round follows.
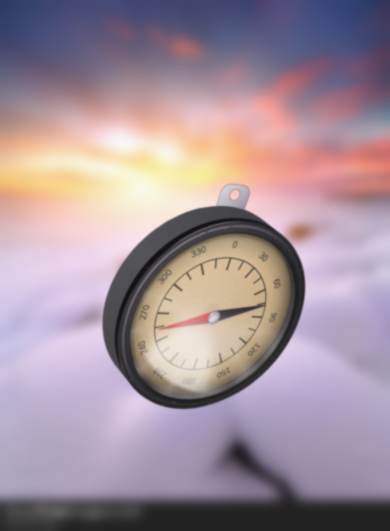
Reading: 255 °
